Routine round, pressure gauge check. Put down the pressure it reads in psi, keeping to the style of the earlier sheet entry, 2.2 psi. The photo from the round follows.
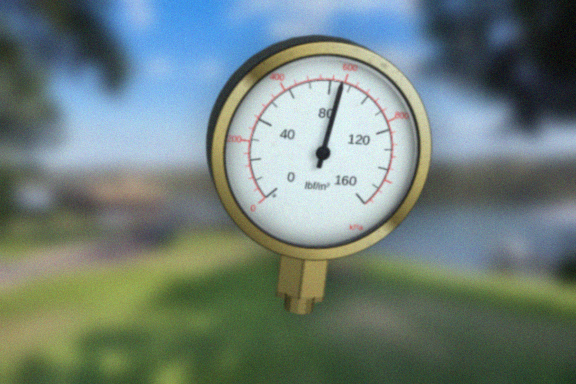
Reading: 85 psi
